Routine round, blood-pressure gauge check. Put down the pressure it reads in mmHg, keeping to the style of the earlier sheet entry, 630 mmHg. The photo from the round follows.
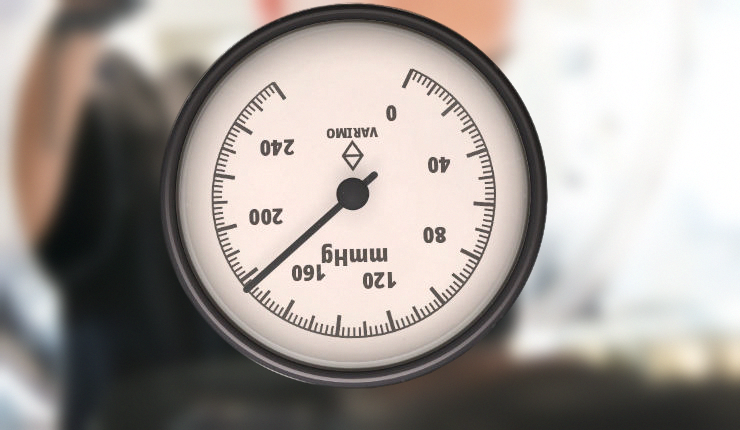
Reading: 176 mmHg
